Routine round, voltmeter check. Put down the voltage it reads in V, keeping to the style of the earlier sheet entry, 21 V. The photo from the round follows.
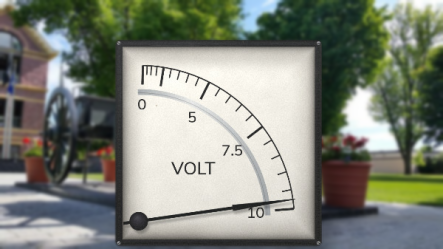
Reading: 9.75 V
